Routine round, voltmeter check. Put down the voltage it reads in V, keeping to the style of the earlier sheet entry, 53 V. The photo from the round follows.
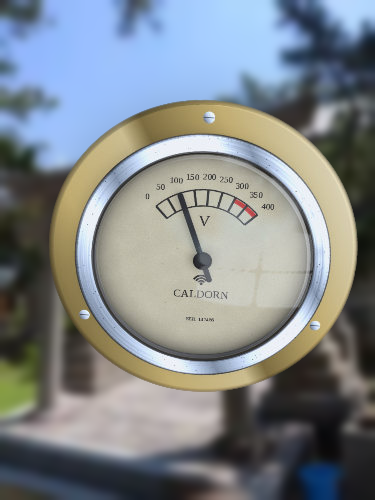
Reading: 100 V
